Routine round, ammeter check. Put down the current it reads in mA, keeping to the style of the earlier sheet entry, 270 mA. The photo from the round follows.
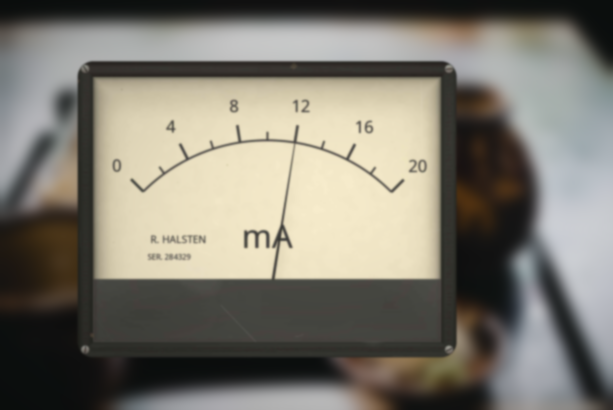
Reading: 12 mA
